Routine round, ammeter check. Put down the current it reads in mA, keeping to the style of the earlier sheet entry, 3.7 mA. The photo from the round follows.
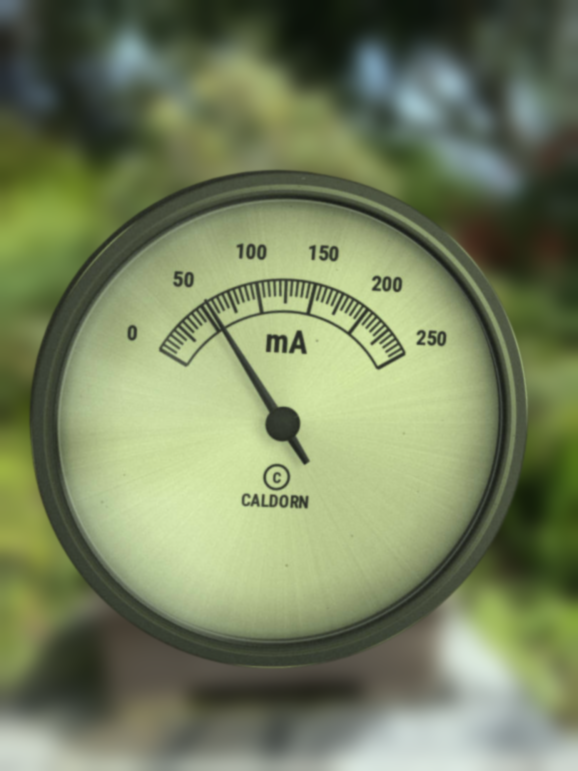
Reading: 55 mA
